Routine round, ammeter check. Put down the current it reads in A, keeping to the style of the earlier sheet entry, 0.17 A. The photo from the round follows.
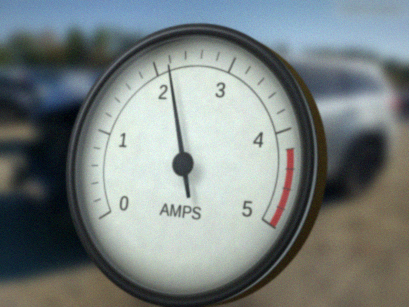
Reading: 2.2 A
